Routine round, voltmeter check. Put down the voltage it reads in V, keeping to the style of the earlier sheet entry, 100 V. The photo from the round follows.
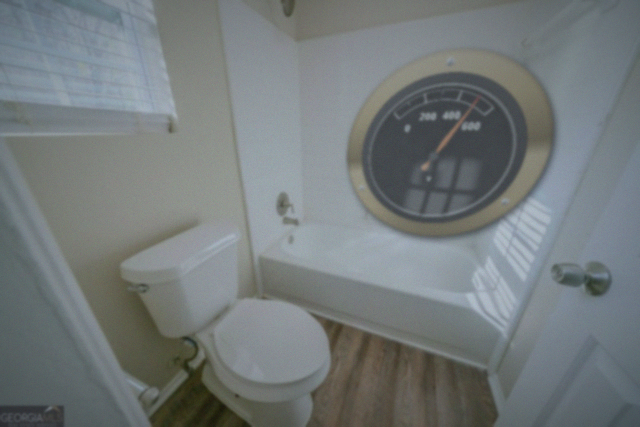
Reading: 500 V
